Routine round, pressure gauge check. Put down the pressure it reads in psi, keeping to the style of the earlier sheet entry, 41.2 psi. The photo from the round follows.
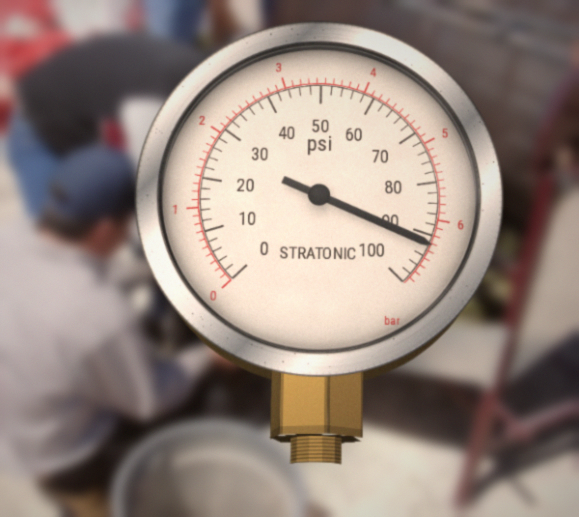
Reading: 92 psi
